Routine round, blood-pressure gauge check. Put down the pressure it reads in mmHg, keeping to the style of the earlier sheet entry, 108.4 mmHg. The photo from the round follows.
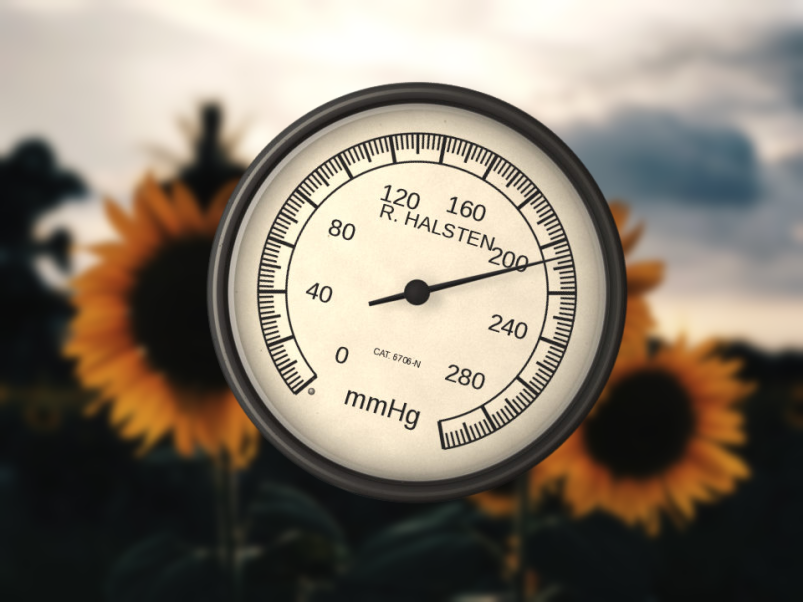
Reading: 206 mmHg
